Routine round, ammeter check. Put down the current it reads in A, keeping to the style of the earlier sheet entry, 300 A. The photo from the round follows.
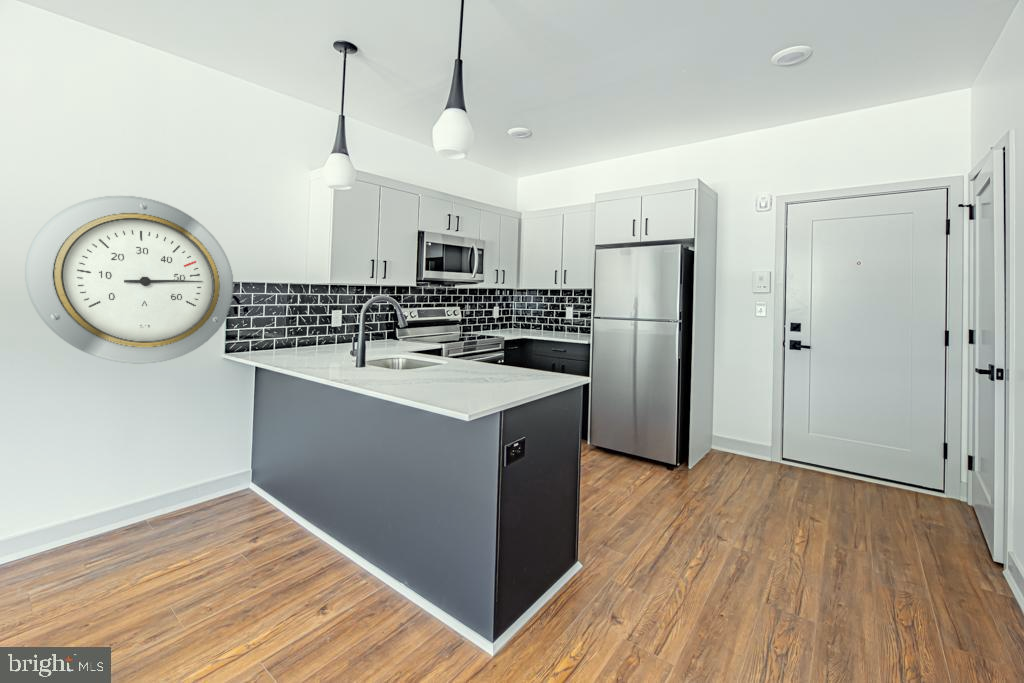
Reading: 52 A
